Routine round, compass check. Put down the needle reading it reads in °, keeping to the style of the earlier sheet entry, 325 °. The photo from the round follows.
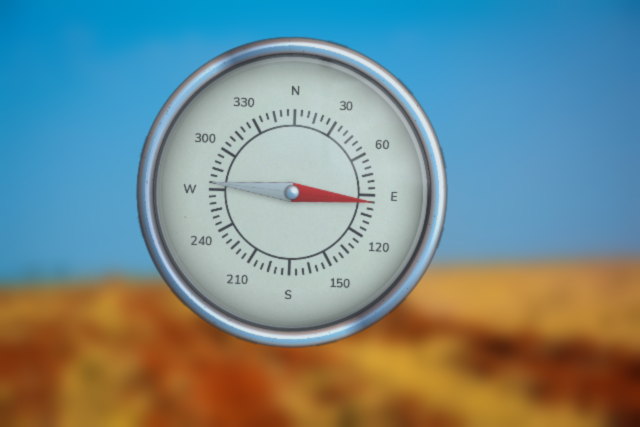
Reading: 95 °
